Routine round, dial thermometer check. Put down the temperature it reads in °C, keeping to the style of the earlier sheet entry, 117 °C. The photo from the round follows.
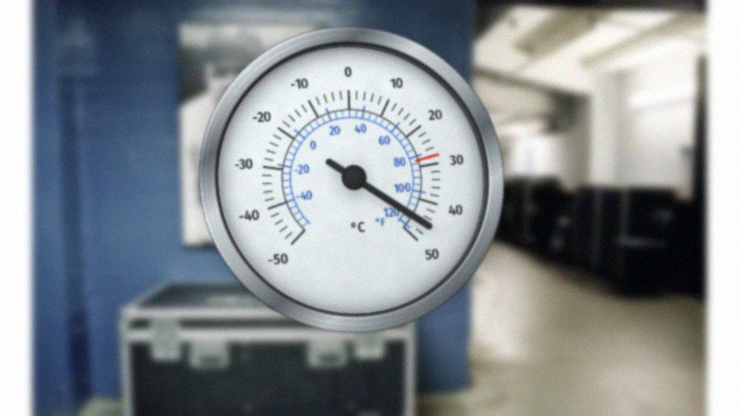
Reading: 46 °C
